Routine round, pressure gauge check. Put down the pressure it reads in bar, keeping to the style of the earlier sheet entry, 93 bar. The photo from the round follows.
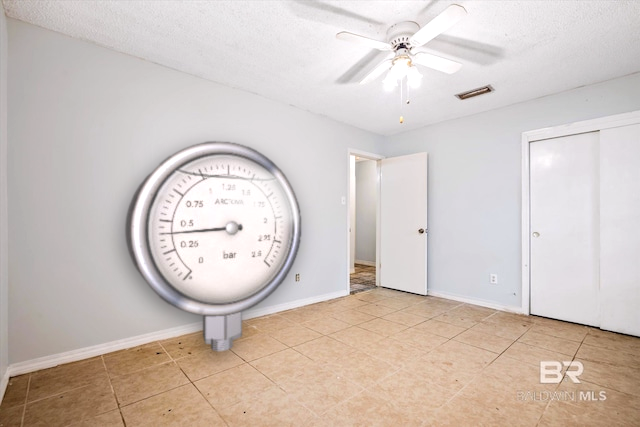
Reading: 0.4 bar
